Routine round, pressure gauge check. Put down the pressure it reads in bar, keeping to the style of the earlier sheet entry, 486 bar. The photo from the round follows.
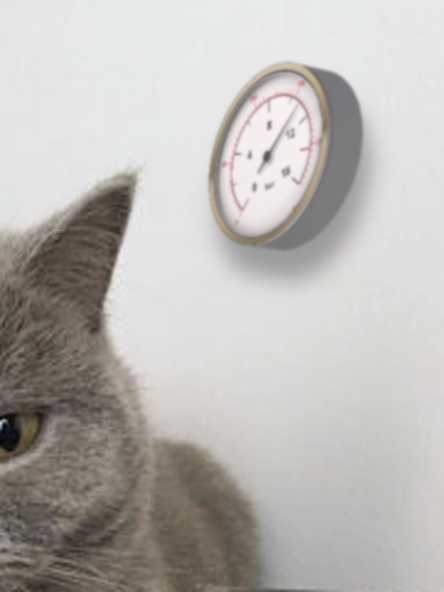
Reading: 11 bar
